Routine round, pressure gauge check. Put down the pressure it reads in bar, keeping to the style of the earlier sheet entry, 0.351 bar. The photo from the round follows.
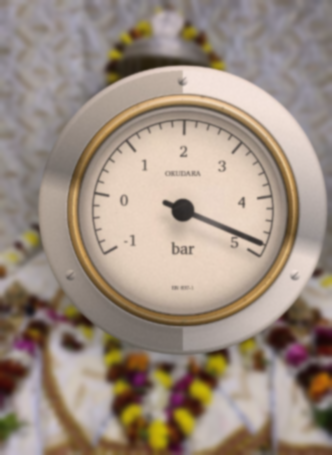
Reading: 4.8 bar
